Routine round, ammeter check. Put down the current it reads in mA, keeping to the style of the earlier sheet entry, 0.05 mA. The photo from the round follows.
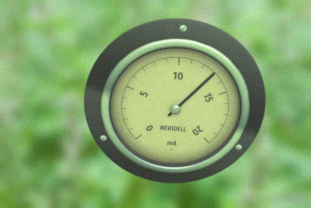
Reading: 13 mA
